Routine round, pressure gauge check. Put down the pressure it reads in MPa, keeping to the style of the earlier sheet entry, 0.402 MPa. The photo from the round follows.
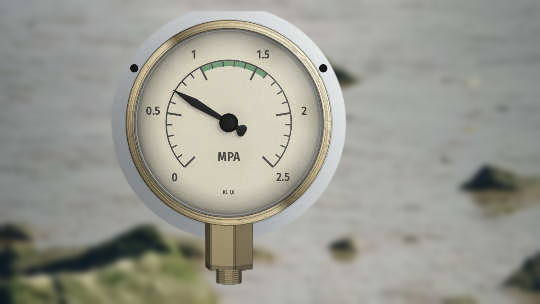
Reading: 0.7 MPa
